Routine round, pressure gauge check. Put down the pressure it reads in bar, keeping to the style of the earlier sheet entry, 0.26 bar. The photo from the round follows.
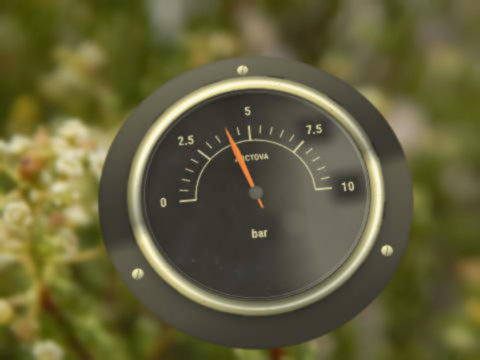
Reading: 4 bar
